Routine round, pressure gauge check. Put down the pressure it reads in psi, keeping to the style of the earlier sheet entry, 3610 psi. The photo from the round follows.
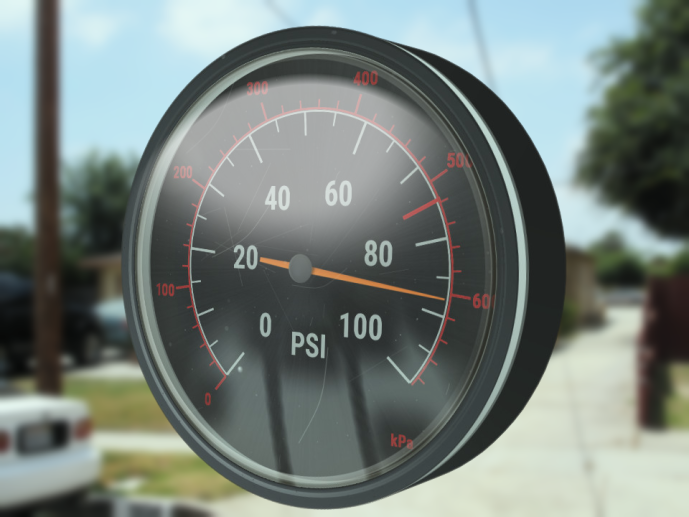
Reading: 87.5 psi
